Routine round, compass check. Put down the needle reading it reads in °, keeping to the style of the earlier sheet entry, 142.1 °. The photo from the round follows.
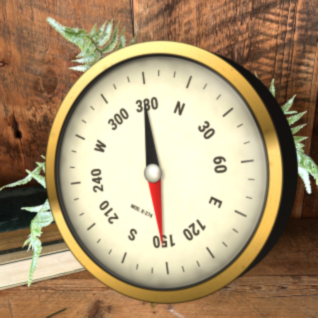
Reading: 150 °
